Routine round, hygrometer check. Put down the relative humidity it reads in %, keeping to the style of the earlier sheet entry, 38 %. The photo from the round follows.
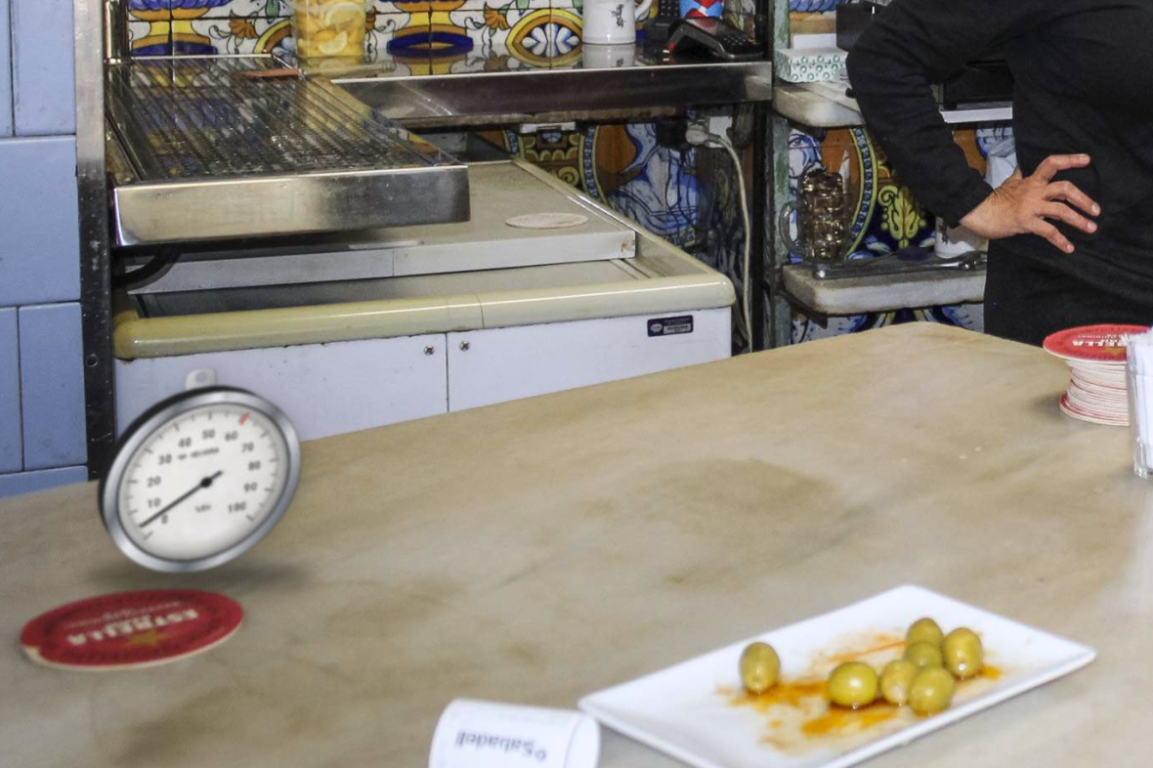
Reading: 5 %
